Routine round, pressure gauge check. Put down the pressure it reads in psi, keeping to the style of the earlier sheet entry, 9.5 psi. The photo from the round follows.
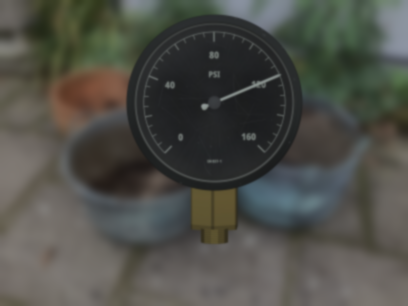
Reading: 120 psi
